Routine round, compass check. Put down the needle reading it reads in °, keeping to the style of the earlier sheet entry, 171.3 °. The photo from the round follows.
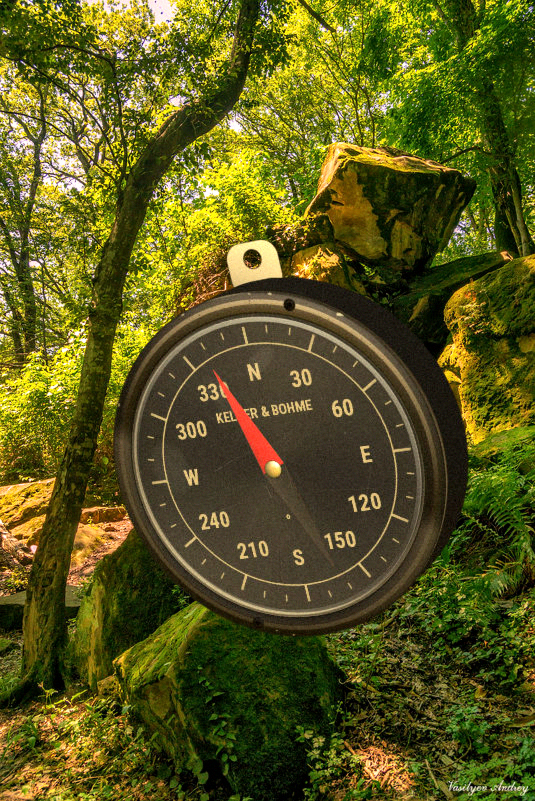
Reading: 340 °
